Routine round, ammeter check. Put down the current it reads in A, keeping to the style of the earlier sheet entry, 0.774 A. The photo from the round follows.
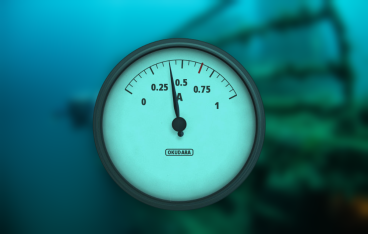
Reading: 0.4 A
